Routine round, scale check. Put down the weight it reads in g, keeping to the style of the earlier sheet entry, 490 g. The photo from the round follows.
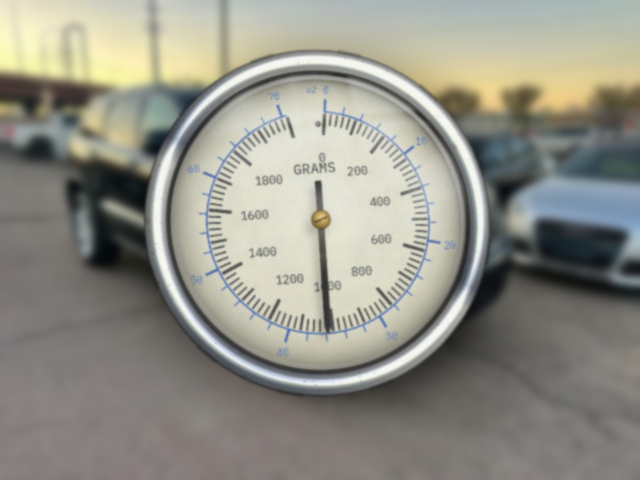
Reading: 1020 g
